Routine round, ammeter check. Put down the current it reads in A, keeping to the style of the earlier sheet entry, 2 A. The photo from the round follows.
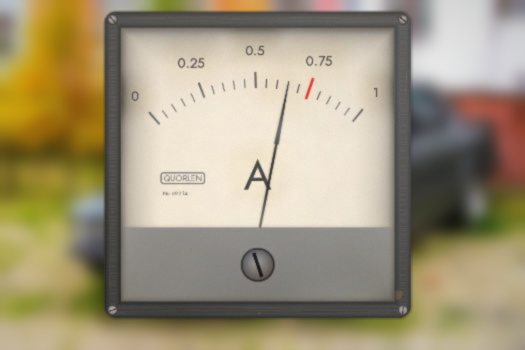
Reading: 0.65 A
